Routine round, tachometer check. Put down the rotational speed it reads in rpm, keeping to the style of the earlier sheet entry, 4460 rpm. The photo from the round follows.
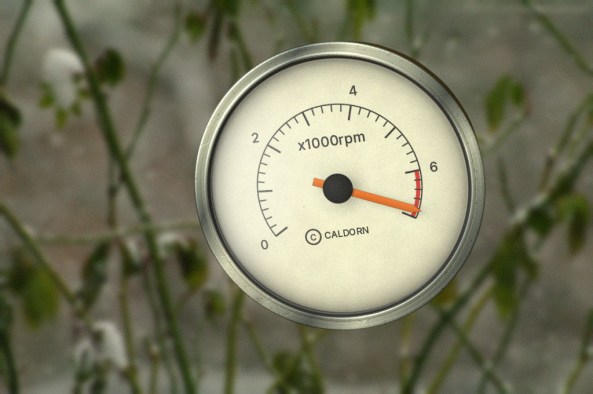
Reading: 6800 rpm
